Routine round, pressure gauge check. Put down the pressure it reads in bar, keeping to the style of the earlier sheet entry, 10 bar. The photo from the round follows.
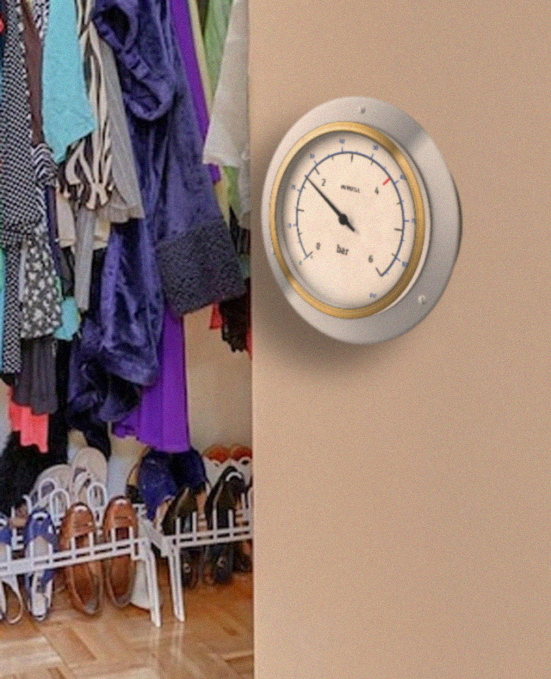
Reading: 1.75 bar
